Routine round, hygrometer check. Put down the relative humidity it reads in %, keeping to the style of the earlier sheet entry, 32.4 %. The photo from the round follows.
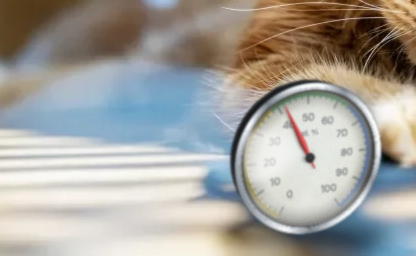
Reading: 42 %
